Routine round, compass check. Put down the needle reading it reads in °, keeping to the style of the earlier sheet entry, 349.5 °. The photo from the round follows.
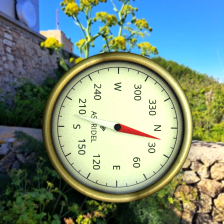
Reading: 15 °
